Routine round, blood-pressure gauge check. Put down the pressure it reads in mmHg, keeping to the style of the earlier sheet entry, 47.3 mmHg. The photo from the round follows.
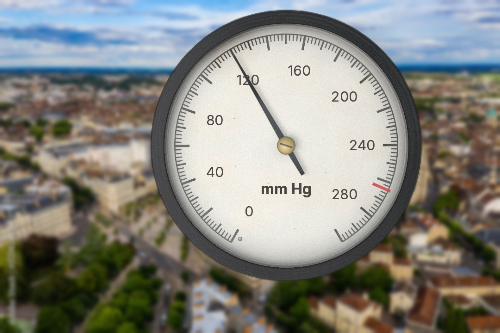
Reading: 120 mmHg
